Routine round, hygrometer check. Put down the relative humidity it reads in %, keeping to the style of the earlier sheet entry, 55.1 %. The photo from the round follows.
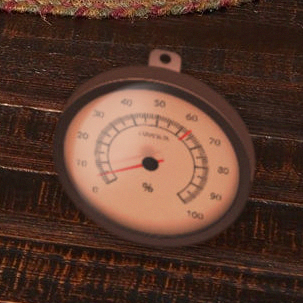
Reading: 5 %
